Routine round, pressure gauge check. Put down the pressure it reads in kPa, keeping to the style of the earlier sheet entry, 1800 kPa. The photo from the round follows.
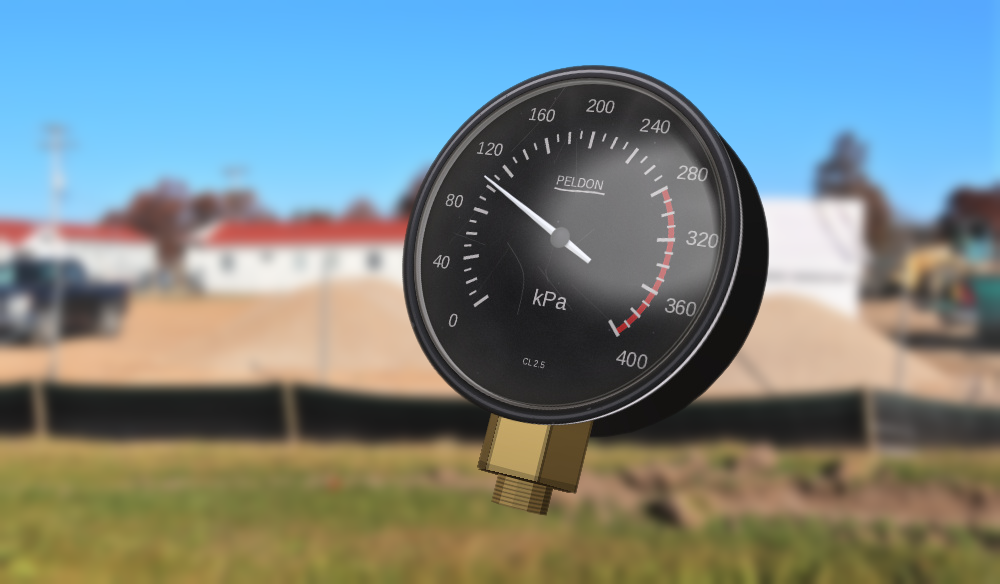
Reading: 105 kPa
